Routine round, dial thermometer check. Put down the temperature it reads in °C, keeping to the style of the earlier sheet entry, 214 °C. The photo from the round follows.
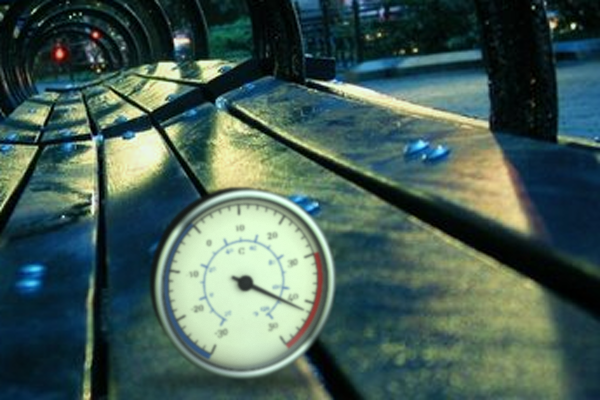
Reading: 42 °C
